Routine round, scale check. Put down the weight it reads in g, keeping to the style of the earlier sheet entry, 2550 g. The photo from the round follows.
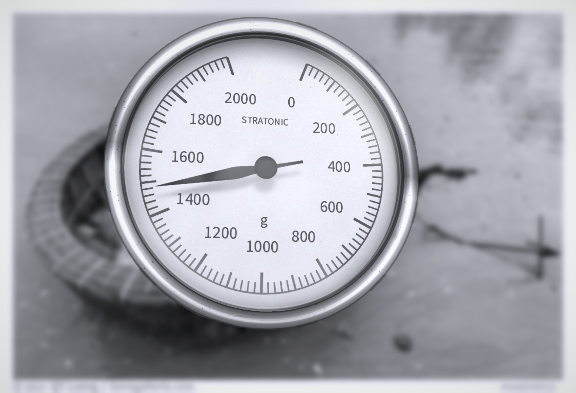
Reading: 1480 g
